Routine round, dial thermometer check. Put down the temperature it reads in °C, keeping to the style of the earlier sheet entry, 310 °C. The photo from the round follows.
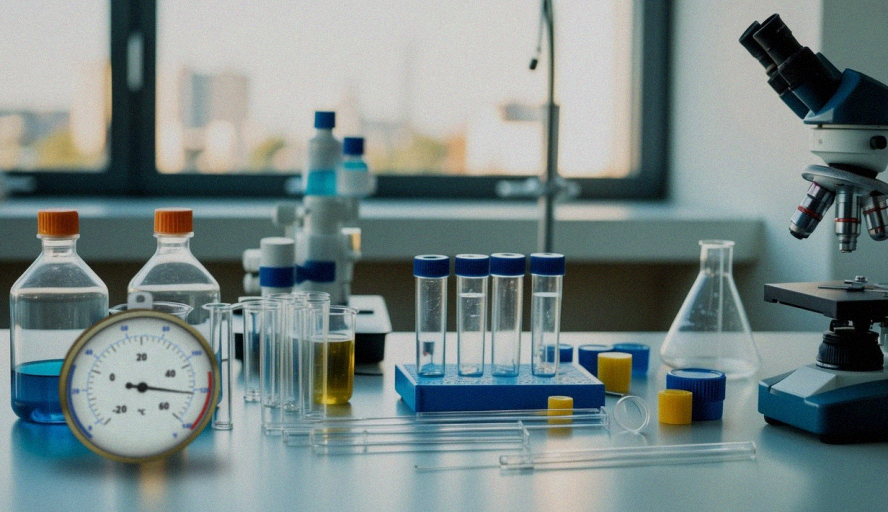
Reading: 50 °C
